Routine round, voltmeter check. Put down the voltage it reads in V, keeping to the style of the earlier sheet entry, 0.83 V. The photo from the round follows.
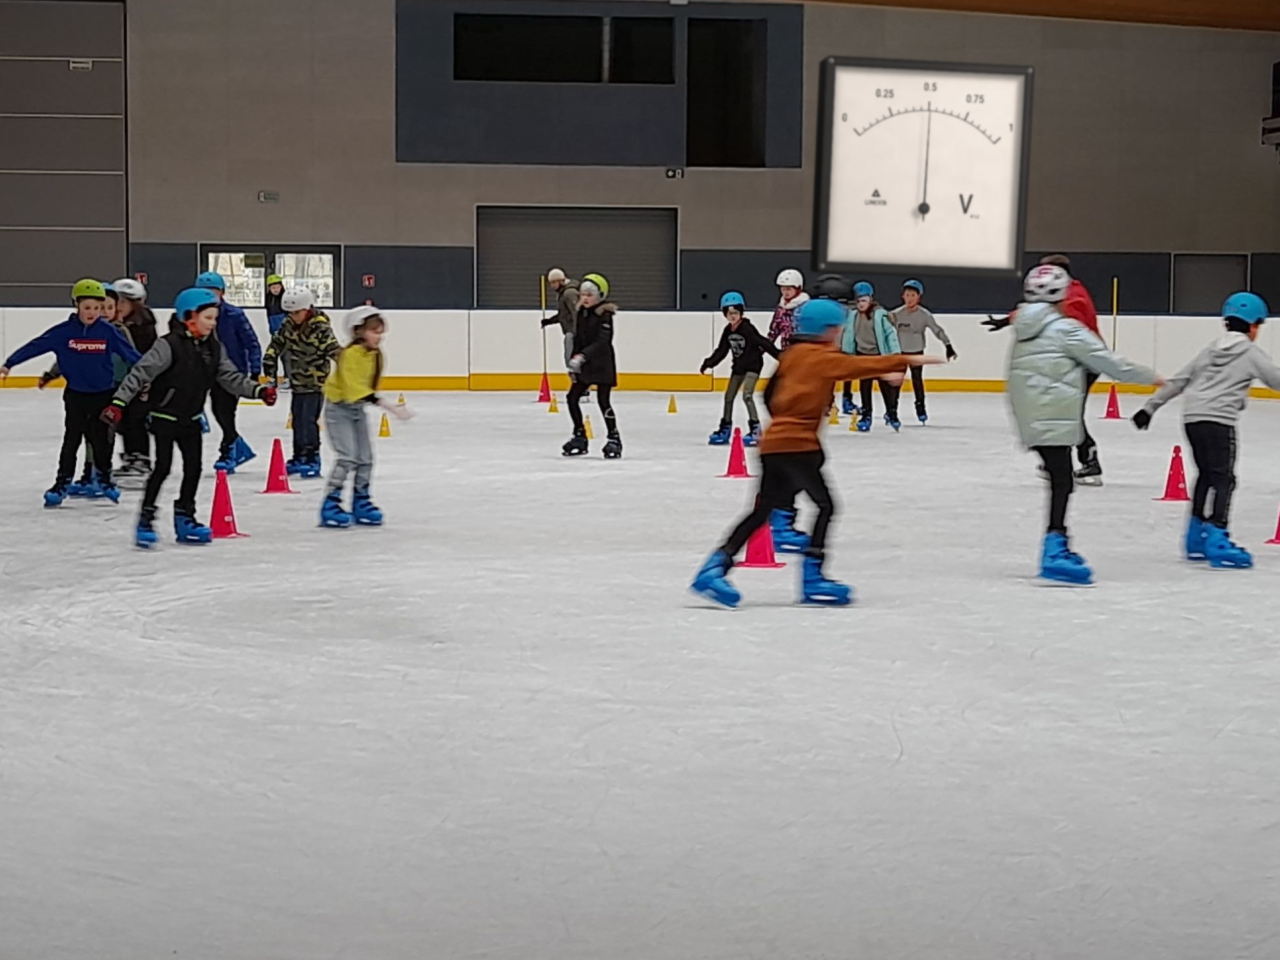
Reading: 0.5 V
